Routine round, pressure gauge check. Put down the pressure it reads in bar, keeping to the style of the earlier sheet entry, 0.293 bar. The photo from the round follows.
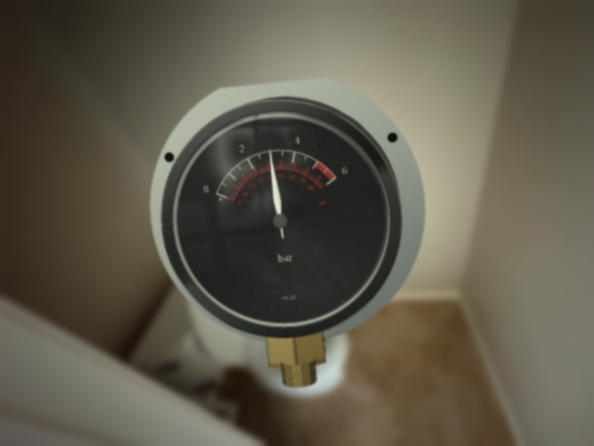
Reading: 3 bar
